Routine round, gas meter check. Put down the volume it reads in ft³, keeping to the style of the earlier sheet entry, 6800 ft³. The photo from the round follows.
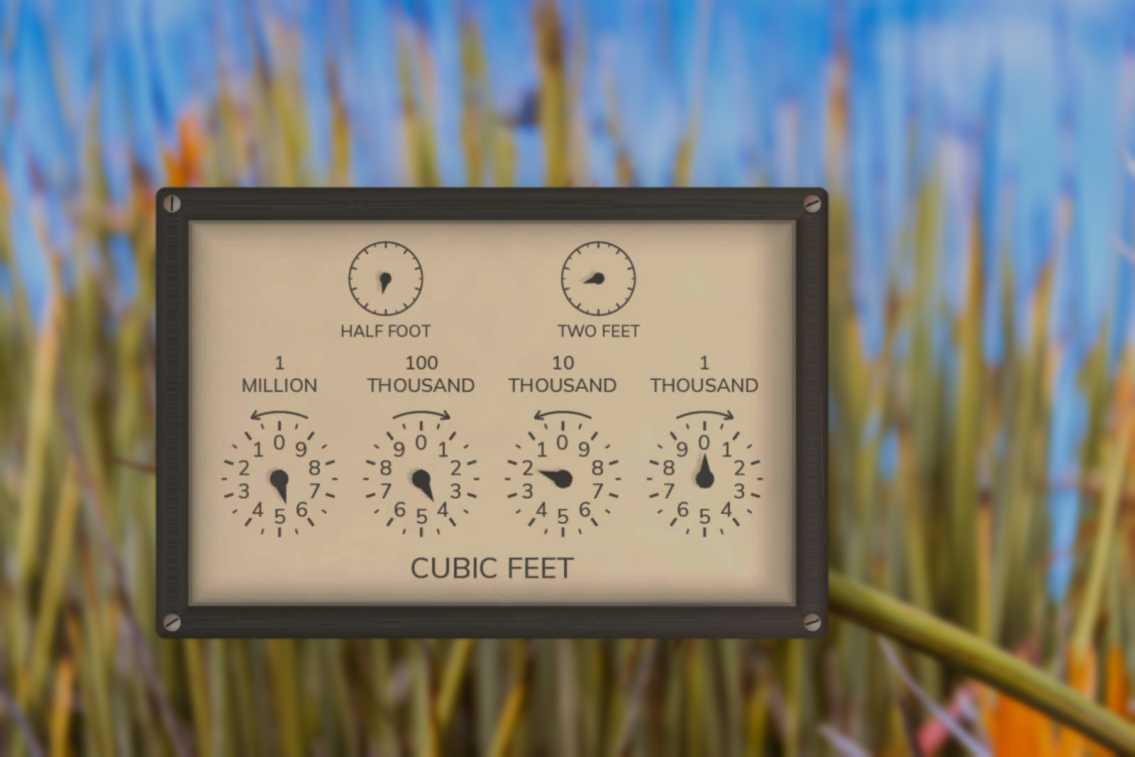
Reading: 542000 ft³
